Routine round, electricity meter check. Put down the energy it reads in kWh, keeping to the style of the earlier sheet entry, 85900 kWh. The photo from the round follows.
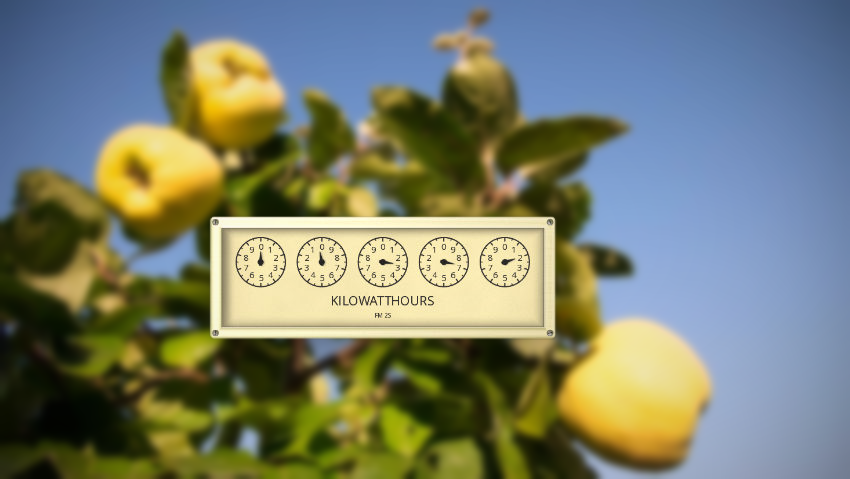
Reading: 272 kWh
